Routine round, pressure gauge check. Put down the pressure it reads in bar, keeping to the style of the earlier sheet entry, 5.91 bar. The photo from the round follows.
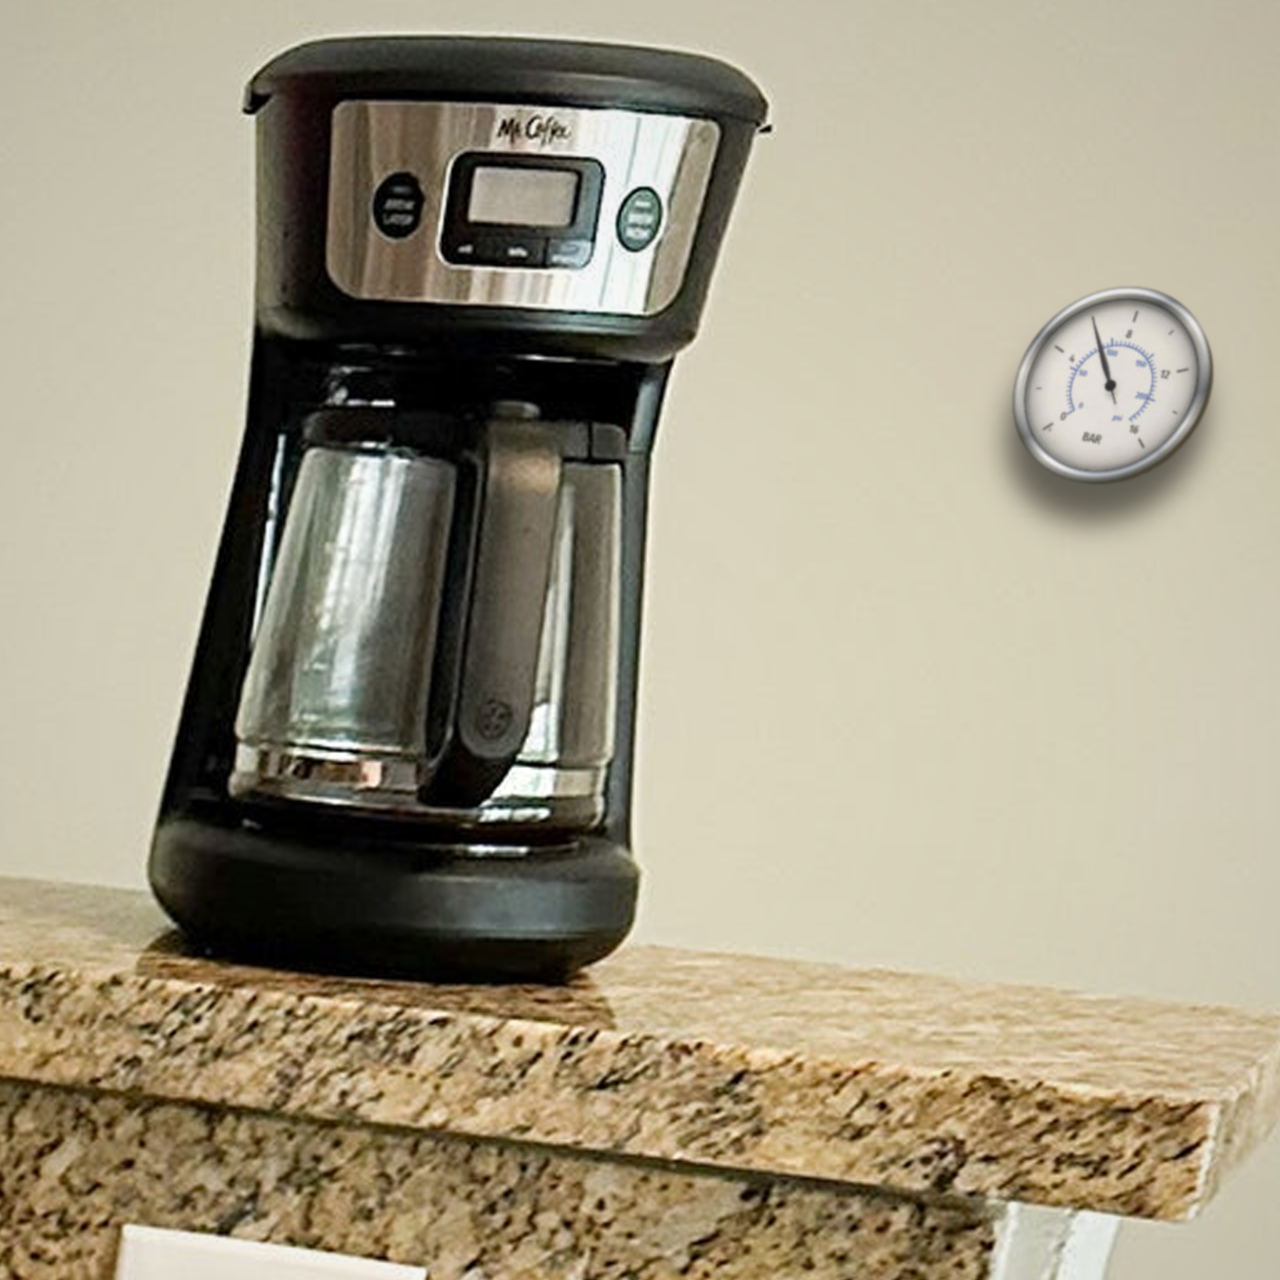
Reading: 6 bar
